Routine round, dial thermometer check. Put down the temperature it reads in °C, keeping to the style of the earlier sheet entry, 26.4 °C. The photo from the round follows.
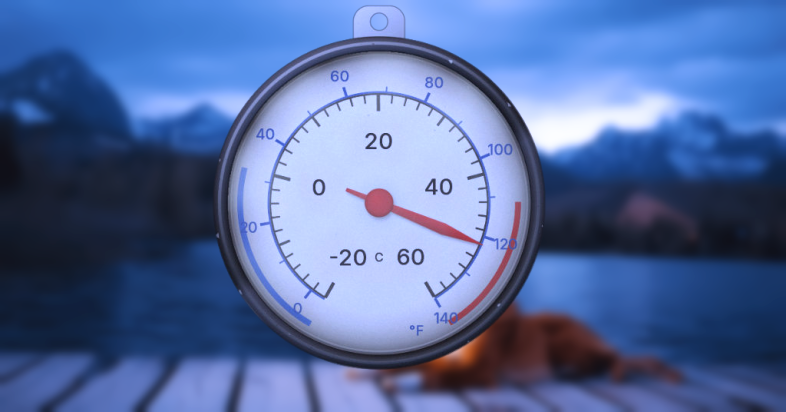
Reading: 50 °C
